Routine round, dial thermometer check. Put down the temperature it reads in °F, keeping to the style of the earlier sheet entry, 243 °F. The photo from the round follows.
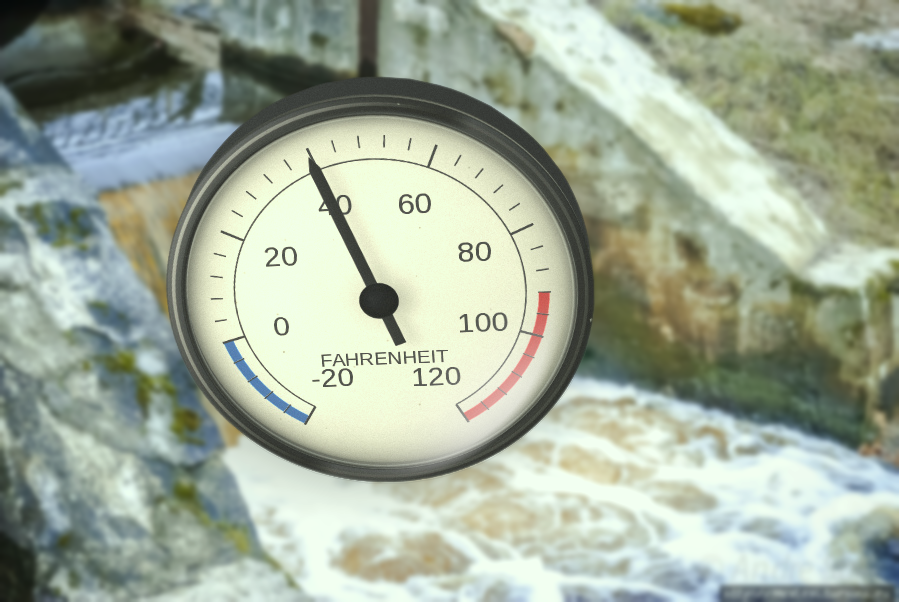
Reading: 40 °F
